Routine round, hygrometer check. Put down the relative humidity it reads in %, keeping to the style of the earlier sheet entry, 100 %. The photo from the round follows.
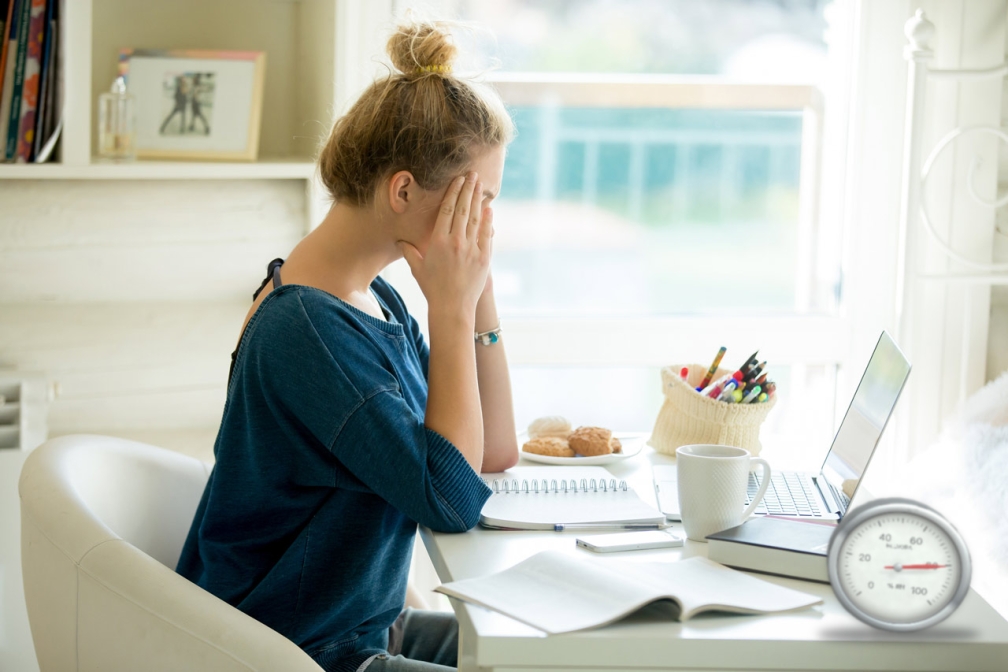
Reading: 80 %
